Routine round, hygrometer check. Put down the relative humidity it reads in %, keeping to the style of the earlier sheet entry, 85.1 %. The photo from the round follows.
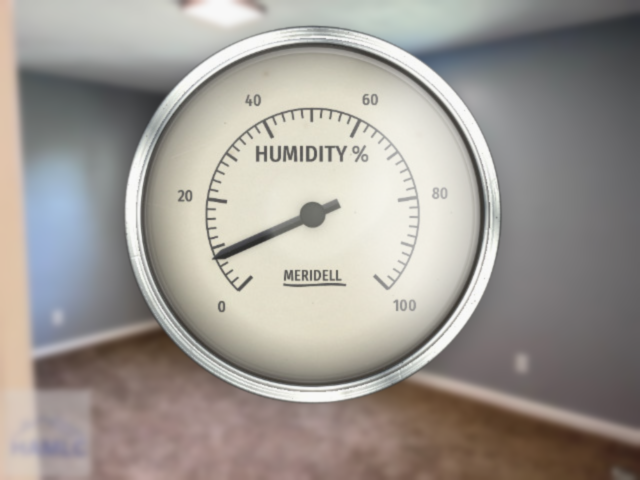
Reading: 8 %
